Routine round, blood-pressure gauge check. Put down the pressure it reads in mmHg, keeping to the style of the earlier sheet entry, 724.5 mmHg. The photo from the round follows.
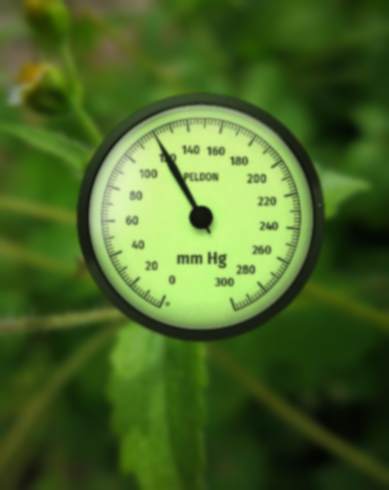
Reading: 120 mmHg
